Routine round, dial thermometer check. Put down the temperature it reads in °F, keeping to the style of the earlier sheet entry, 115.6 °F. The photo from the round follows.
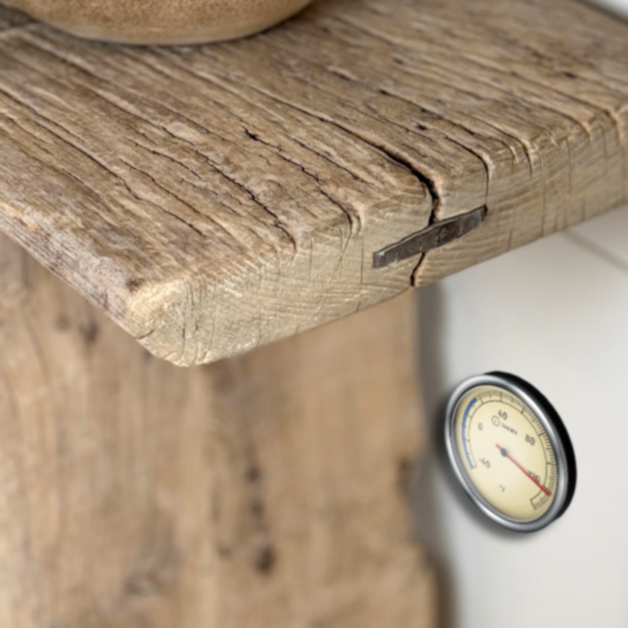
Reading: 120 °F
